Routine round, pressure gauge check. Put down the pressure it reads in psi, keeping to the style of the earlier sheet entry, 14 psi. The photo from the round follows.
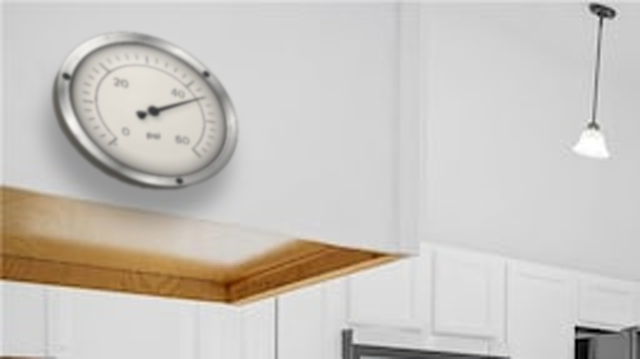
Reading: 44 psi
